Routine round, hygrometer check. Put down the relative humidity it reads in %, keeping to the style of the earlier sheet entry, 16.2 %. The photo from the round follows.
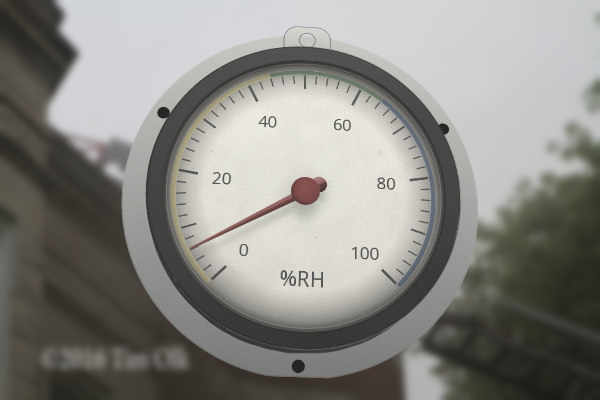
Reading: 6 %
